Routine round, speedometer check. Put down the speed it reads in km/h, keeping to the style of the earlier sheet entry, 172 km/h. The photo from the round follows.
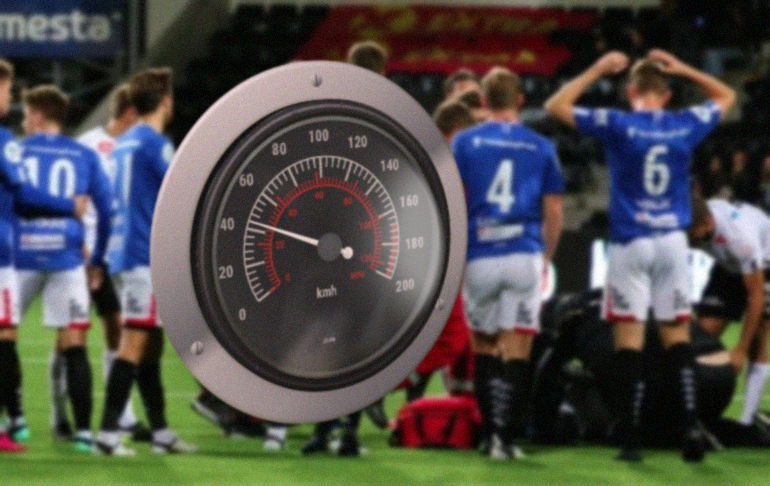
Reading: 44 km/h
